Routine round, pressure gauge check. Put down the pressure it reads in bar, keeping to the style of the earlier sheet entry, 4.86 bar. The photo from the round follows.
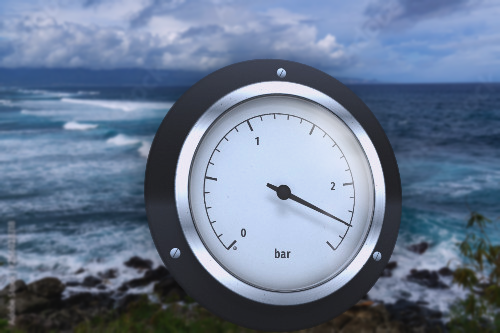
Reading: 2.3 bar
